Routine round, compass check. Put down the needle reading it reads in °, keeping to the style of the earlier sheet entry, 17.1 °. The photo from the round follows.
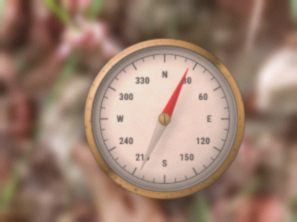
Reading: 25 °
